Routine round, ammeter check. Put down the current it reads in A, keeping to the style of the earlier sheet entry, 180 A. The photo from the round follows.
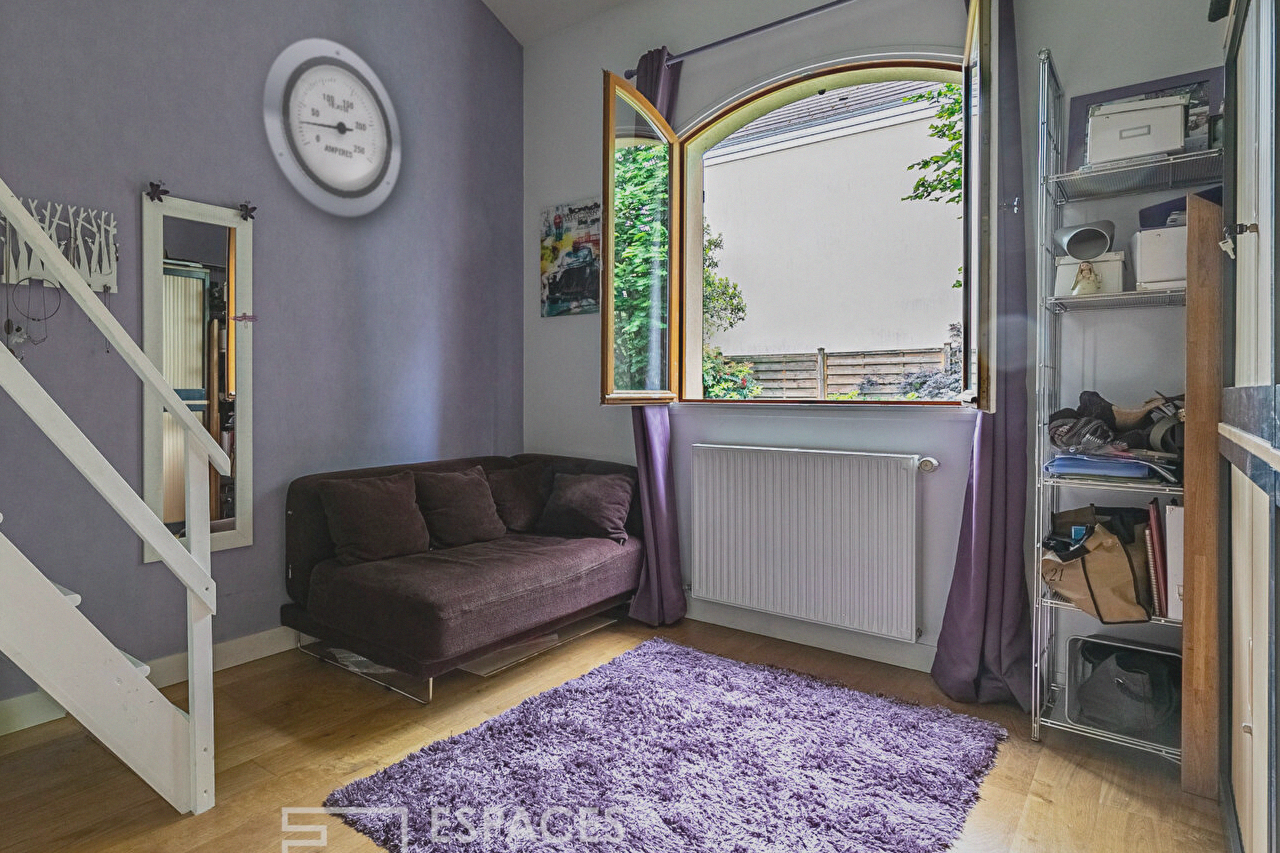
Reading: 25 A
